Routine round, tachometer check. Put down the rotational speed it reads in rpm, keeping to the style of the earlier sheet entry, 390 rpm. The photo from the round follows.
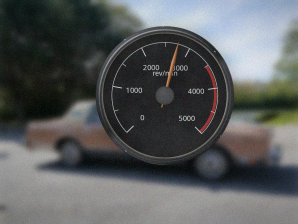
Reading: 2750 rpm
